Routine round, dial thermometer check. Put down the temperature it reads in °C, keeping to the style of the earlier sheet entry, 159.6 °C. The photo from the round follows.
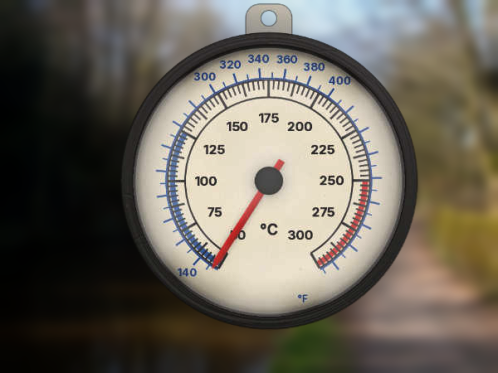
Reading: 52.5 °C
